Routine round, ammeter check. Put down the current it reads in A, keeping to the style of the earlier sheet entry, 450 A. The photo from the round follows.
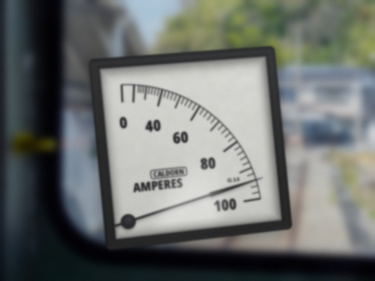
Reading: 94 A
